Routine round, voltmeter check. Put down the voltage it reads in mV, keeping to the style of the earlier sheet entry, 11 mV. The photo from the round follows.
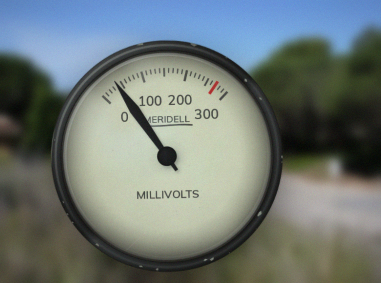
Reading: 40 mV
